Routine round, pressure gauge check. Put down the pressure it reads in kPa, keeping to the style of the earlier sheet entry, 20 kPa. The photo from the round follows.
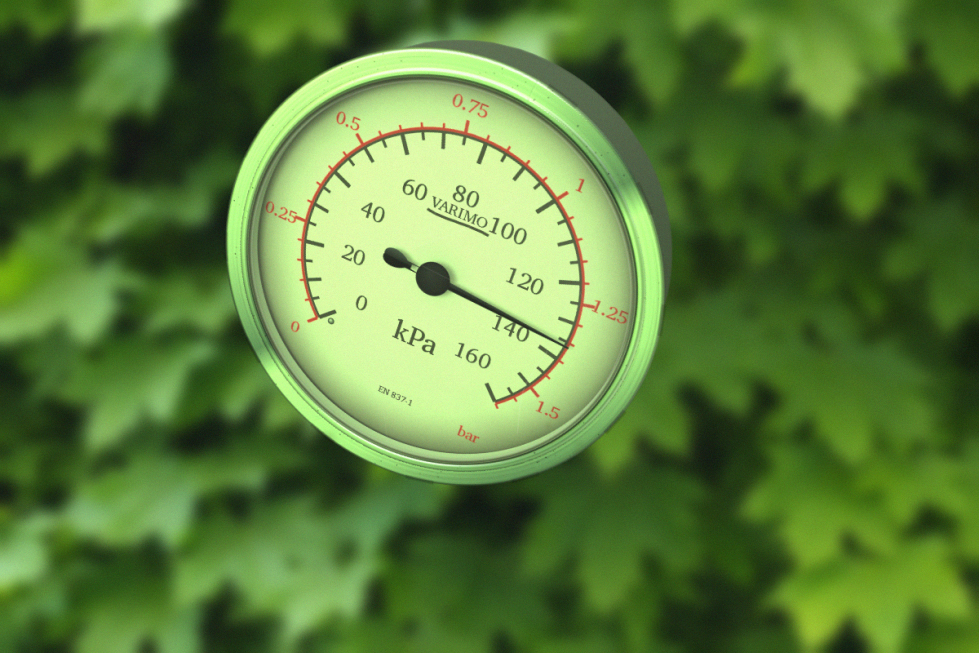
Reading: 135 kPa
